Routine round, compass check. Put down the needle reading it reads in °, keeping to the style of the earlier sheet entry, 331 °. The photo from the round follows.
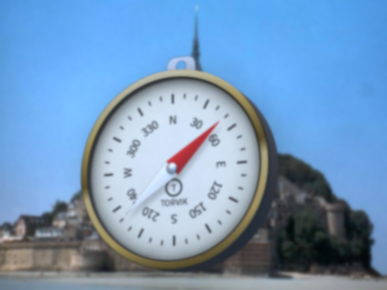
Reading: 50 °
